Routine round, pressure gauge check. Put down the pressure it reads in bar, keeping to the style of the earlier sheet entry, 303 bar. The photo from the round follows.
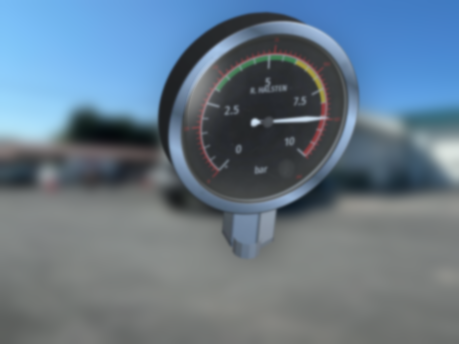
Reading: 8.5 bar
